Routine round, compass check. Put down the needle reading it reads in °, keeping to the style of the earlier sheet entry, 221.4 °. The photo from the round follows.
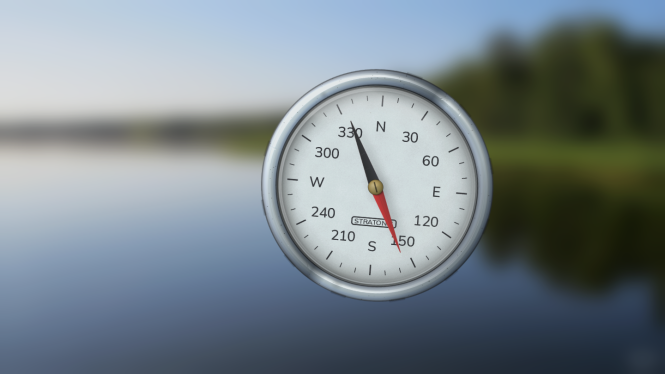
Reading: 155 °
